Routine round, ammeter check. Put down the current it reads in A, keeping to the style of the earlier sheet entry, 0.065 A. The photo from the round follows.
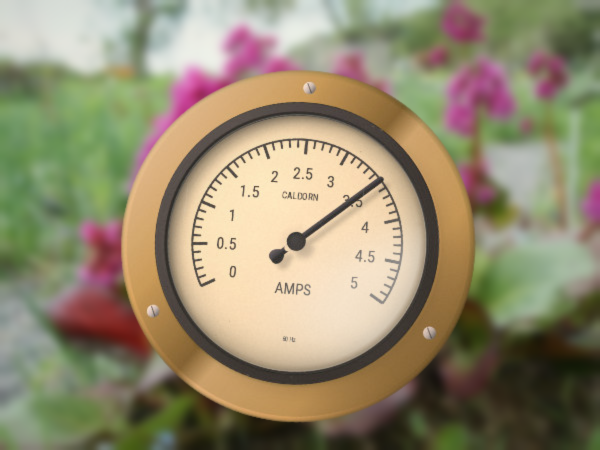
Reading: 3.5 A
